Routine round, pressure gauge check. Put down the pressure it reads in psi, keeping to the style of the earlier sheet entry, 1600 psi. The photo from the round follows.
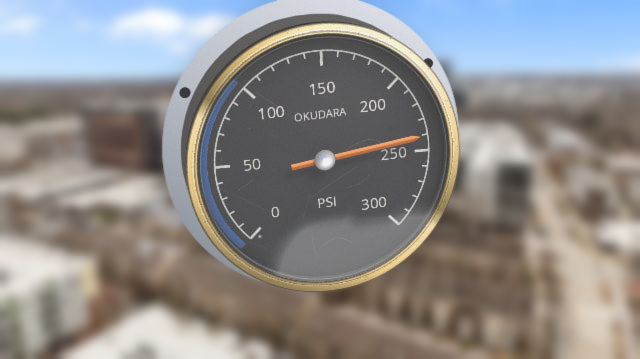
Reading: 240 psi
